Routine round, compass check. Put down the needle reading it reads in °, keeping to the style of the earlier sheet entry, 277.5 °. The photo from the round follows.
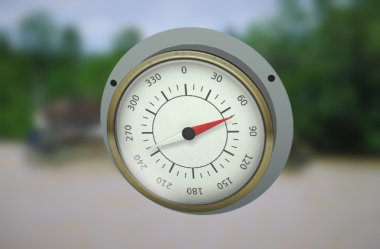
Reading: 70 °
